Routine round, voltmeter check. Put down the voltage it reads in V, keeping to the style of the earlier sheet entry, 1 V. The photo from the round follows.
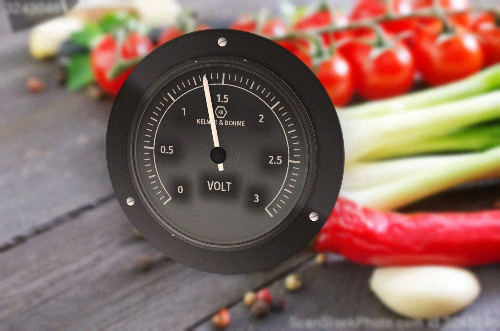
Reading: 1.35 V
